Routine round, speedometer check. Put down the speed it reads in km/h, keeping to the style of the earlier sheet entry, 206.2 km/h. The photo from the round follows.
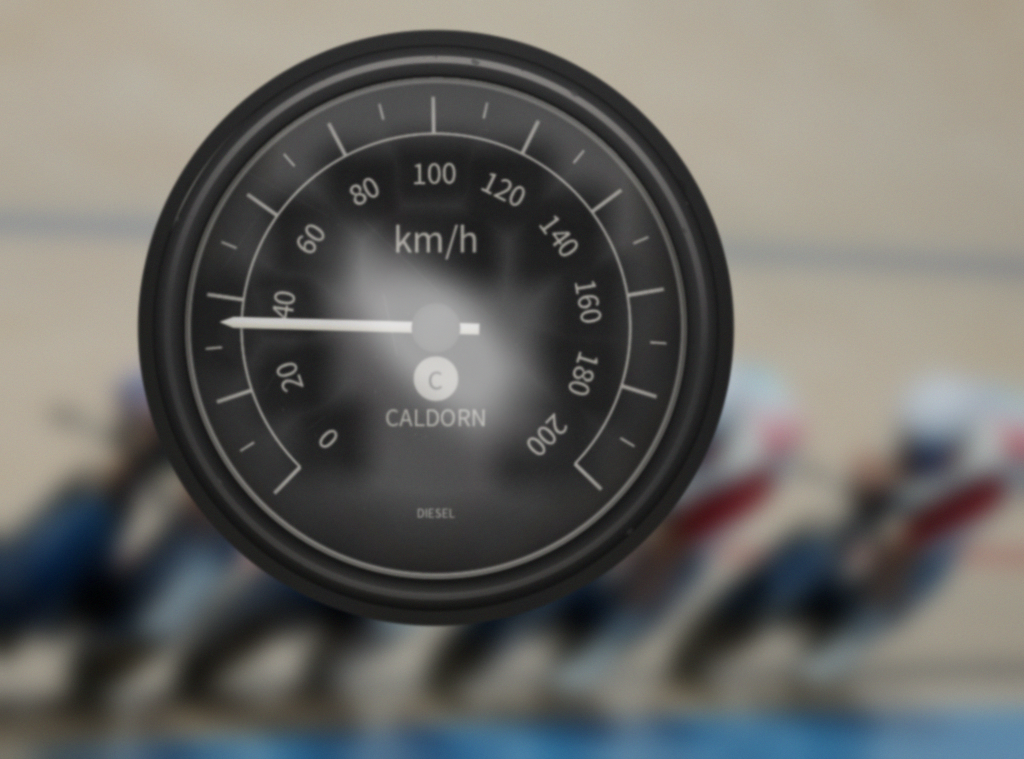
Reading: 35 km/h
